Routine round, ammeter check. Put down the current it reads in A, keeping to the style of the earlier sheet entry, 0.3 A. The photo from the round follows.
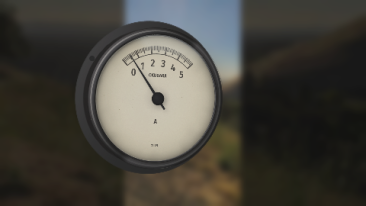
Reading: 0.5 A
